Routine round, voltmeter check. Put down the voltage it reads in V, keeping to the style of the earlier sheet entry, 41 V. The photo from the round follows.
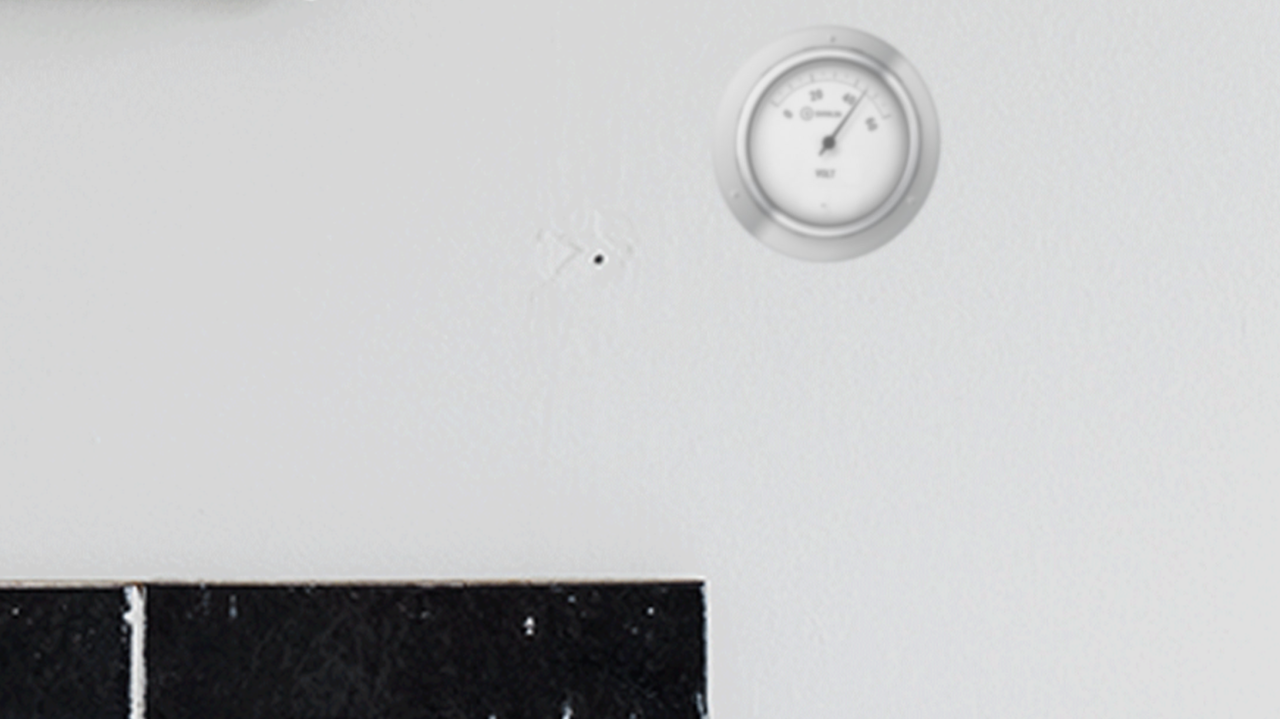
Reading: 45 V
